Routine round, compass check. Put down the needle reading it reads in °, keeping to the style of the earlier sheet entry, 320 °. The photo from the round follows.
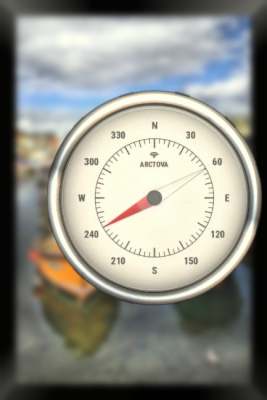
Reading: 240 °
